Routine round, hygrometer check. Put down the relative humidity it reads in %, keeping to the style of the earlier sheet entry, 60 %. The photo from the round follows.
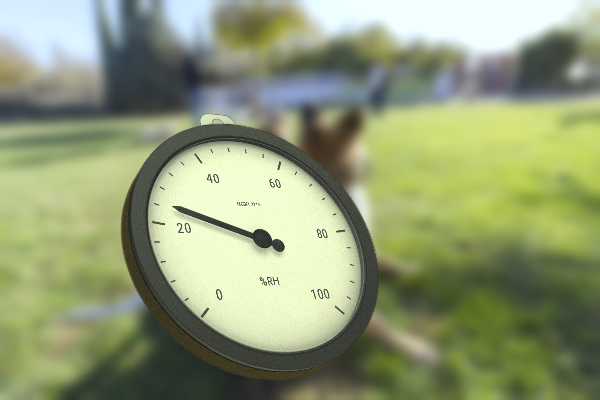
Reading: 24 %
